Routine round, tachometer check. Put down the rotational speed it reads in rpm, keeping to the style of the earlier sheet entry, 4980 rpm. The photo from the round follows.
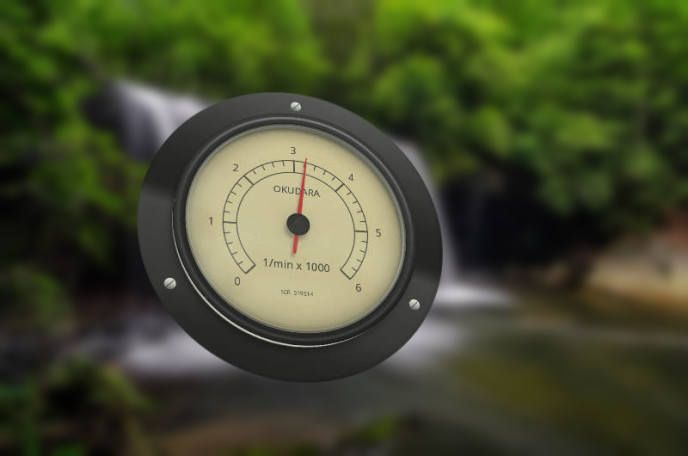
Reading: 3200 rpm
